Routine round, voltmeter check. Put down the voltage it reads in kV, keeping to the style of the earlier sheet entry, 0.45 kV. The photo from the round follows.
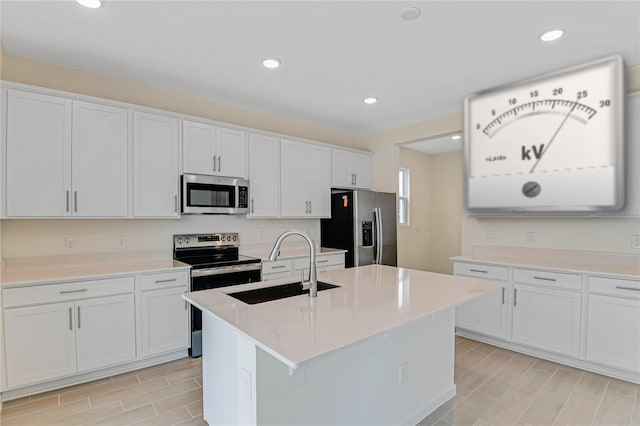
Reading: 25 kV
